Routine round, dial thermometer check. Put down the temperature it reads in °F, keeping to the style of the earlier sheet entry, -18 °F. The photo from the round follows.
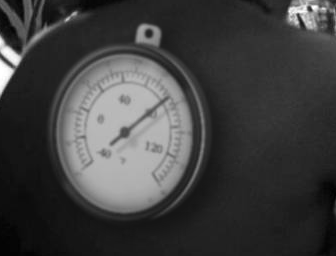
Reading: 80 °F
